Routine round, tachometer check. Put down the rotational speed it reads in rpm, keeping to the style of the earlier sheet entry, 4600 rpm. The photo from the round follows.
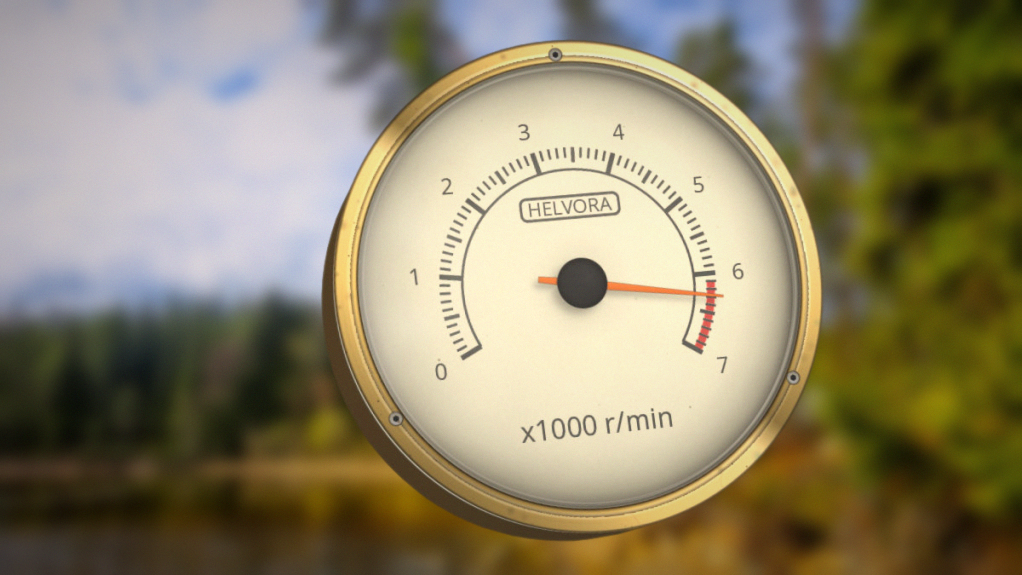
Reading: 6300 rpm
